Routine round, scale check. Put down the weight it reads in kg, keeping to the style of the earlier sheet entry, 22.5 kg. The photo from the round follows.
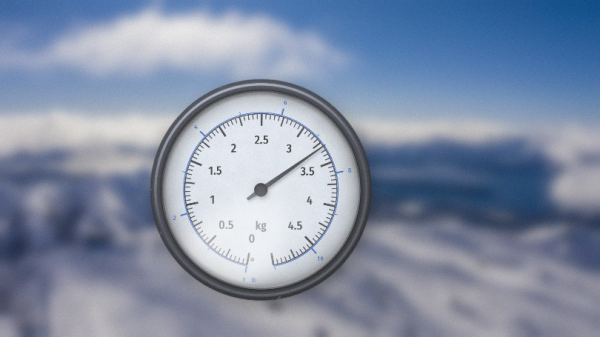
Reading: 3.3 kg
